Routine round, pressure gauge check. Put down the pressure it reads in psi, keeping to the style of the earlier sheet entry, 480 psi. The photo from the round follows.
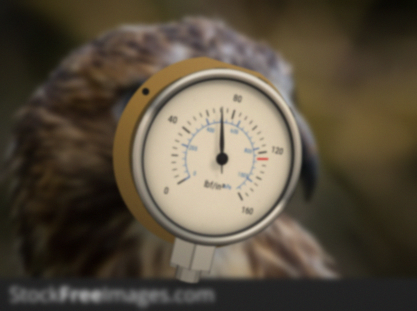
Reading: 70 psi
